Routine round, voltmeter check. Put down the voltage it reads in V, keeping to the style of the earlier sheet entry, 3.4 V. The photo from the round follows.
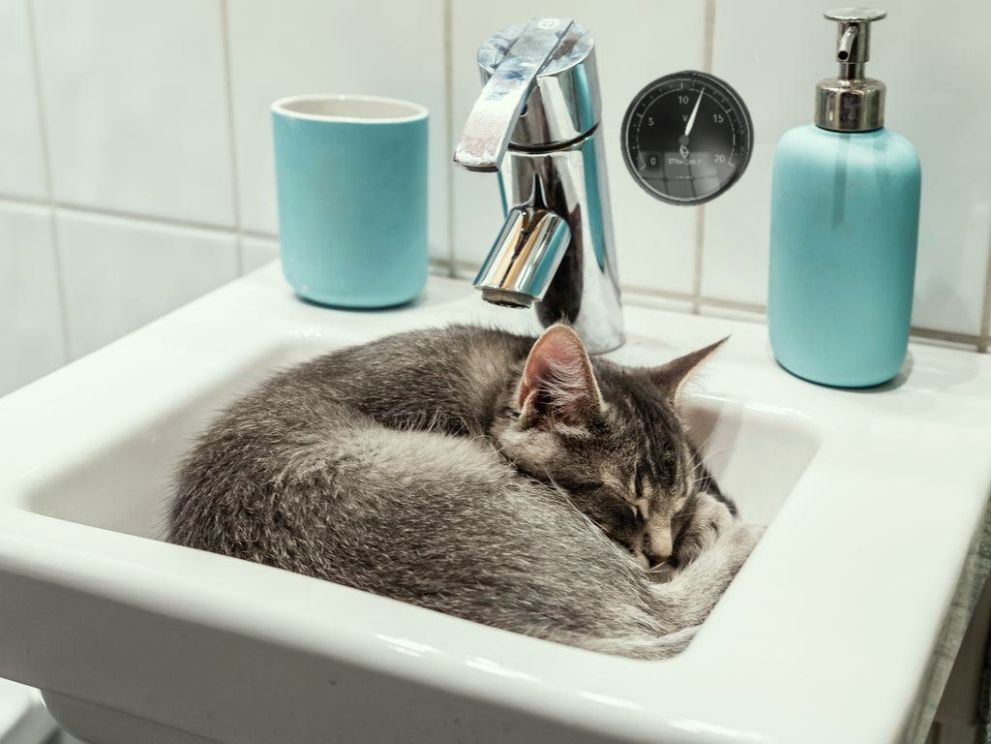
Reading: 12 V
